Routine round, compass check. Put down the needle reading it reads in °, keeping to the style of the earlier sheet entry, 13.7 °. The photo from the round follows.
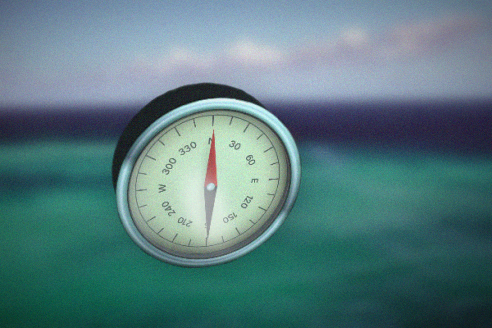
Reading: 0 °
